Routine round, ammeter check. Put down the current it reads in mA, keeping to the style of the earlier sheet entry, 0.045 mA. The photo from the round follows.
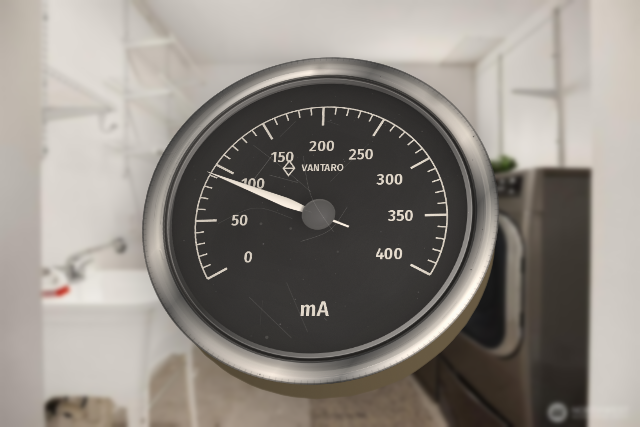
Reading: 90 mA
